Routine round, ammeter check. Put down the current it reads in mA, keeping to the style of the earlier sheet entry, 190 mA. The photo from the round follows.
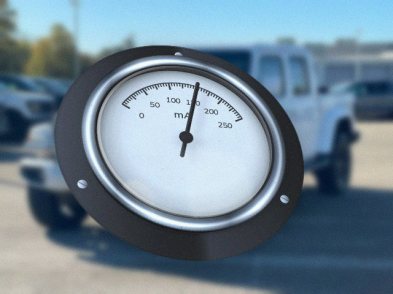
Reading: 150 mA
